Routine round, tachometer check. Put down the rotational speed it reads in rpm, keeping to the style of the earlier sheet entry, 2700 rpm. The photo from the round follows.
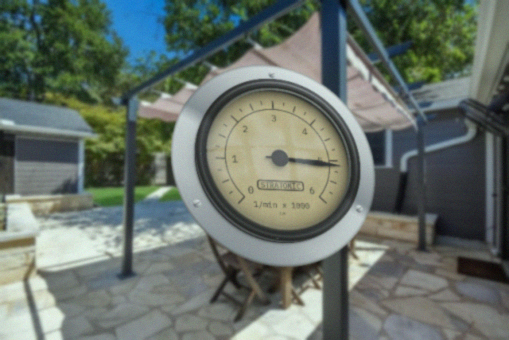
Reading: 5125 rpm
